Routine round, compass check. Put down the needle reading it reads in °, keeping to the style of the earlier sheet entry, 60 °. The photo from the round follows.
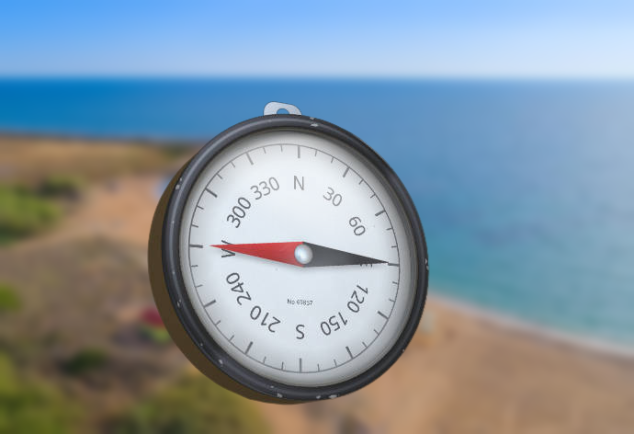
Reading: 270 °
